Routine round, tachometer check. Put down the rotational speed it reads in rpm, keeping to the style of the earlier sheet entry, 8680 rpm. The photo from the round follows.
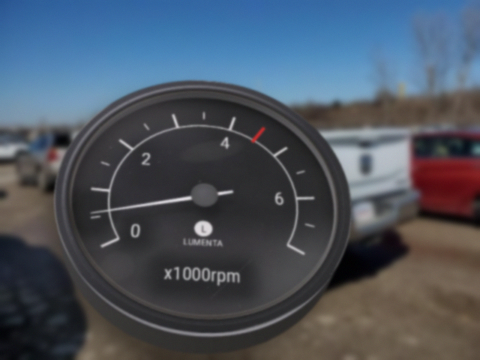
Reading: 500 rpm
